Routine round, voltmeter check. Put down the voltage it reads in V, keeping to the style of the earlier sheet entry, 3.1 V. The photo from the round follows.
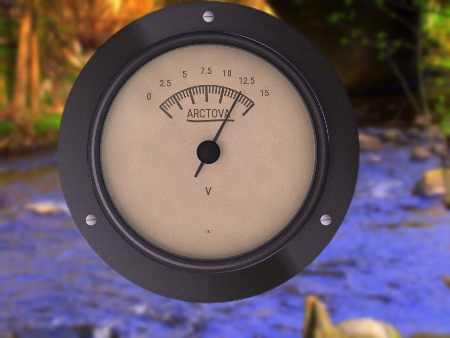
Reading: 12.5 V
